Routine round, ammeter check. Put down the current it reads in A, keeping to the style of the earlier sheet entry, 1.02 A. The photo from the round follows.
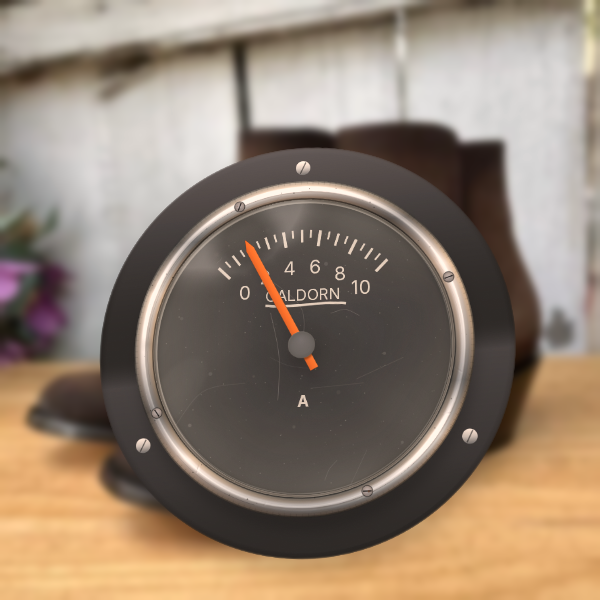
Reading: 2 A
